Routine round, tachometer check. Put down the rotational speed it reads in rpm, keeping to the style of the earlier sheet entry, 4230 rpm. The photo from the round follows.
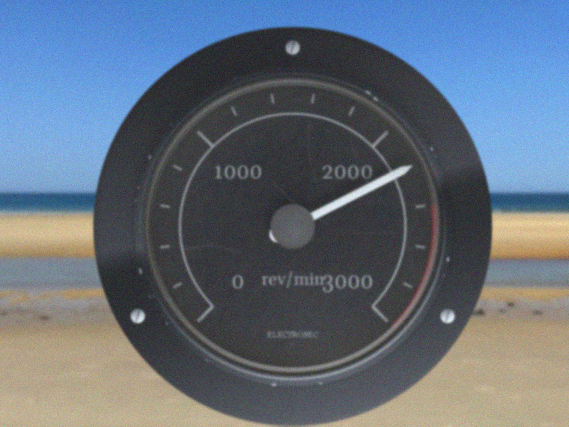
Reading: 2200 rpm
